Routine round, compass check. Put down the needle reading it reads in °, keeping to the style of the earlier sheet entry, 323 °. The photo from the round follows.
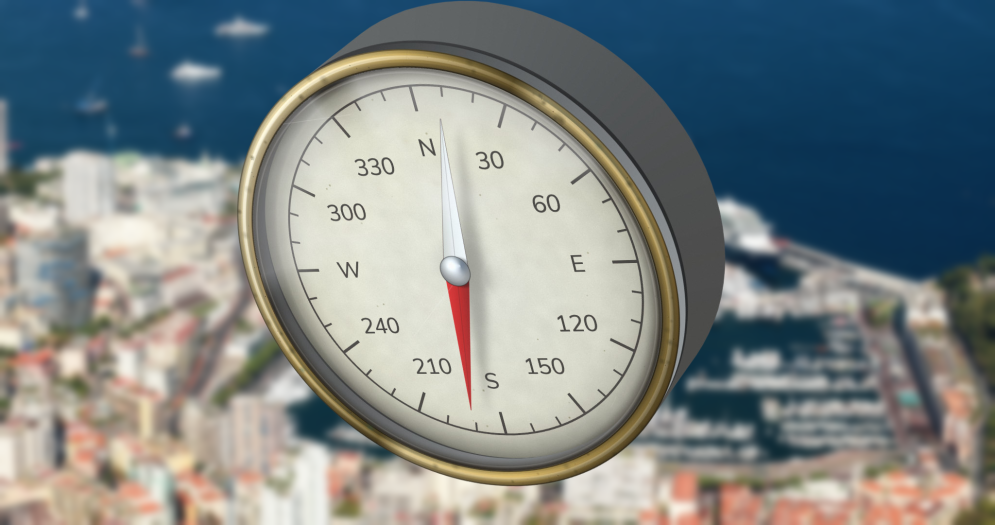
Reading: 190 °
